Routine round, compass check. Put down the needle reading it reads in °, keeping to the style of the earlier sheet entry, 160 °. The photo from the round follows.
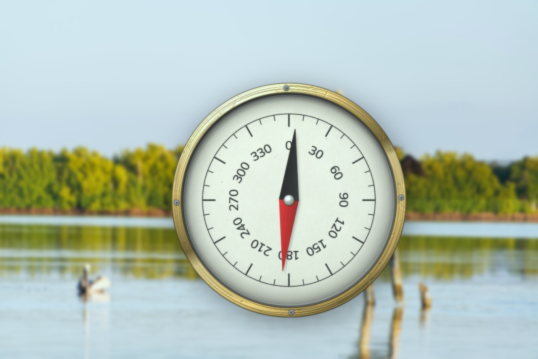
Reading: 185 °
